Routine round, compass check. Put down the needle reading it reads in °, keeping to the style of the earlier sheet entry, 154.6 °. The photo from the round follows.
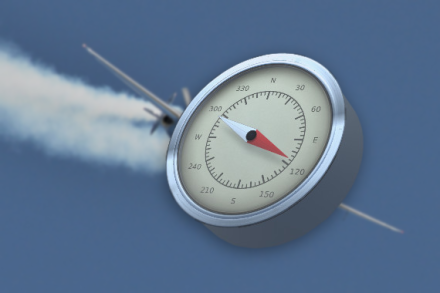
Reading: 115 °
